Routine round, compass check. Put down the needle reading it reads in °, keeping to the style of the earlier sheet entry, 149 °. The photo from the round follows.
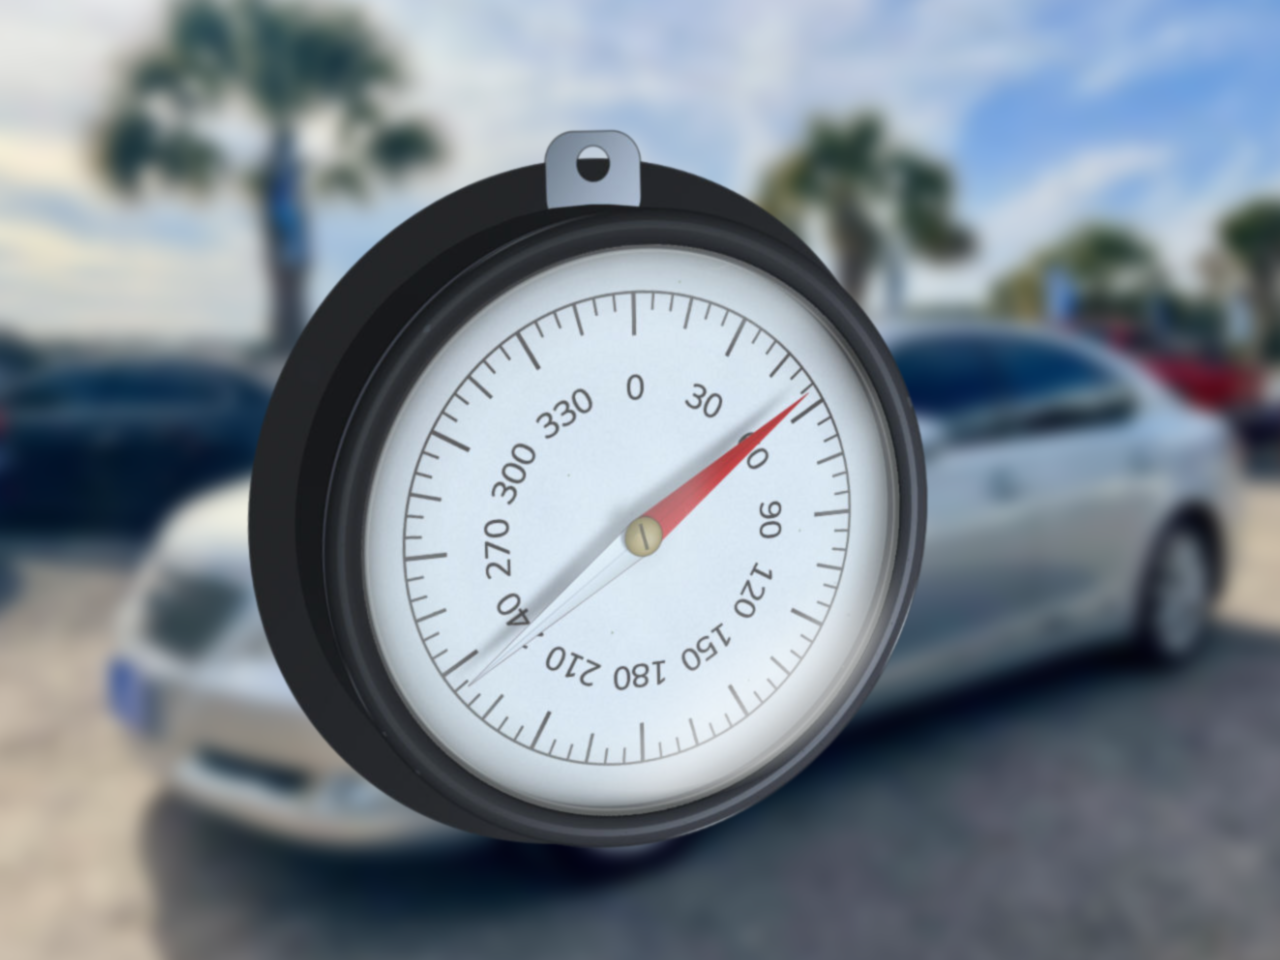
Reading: 55 °
